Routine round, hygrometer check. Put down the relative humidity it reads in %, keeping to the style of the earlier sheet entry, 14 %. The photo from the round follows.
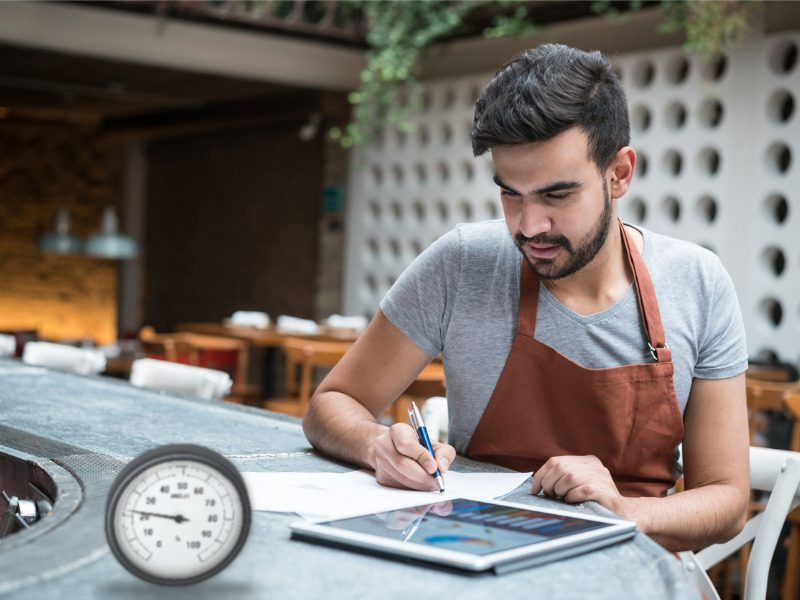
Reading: 22.5 %
